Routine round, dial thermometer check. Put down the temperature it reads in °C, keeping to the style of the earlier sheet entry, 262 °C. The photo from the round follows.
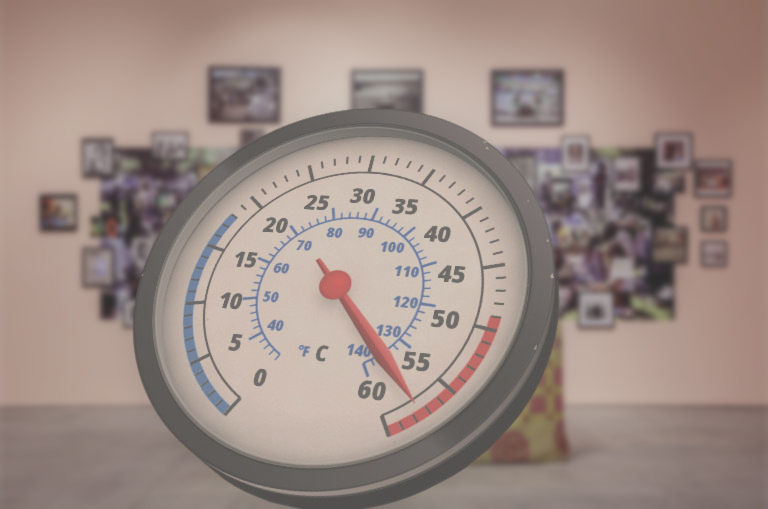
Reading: 57.5 °C
